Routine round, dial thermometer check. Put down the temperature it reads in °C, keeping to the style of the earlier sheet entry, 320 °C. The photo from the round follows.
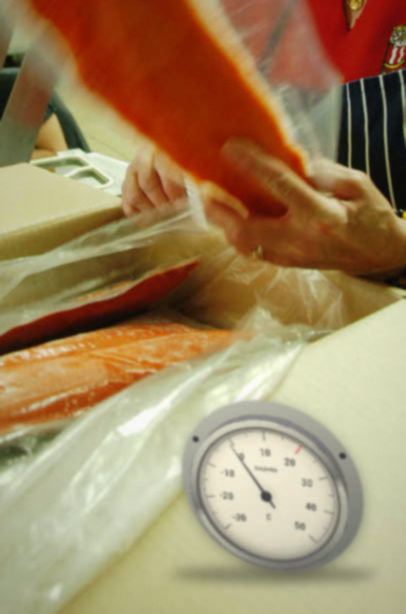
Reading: 0 °C
